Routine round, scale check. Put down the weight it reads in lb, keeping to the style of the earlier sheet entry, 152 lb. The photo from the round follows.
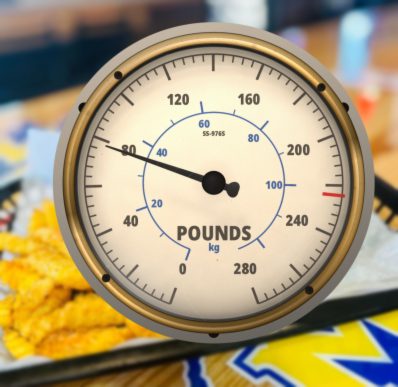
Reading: 78 lb
